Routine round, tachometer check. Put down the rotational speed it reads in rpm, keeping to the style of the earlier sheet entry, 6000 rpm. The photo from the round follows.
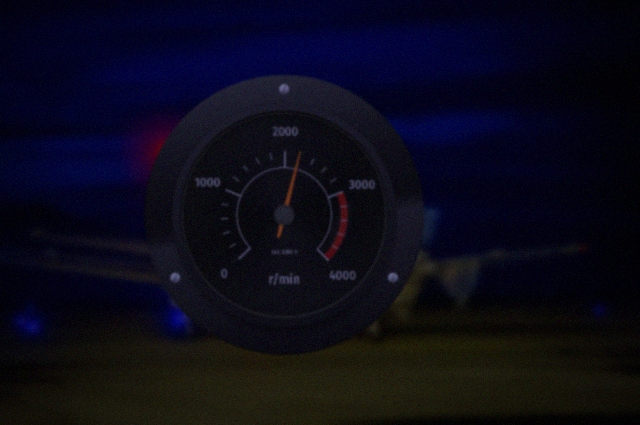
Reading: 2200 rpm
